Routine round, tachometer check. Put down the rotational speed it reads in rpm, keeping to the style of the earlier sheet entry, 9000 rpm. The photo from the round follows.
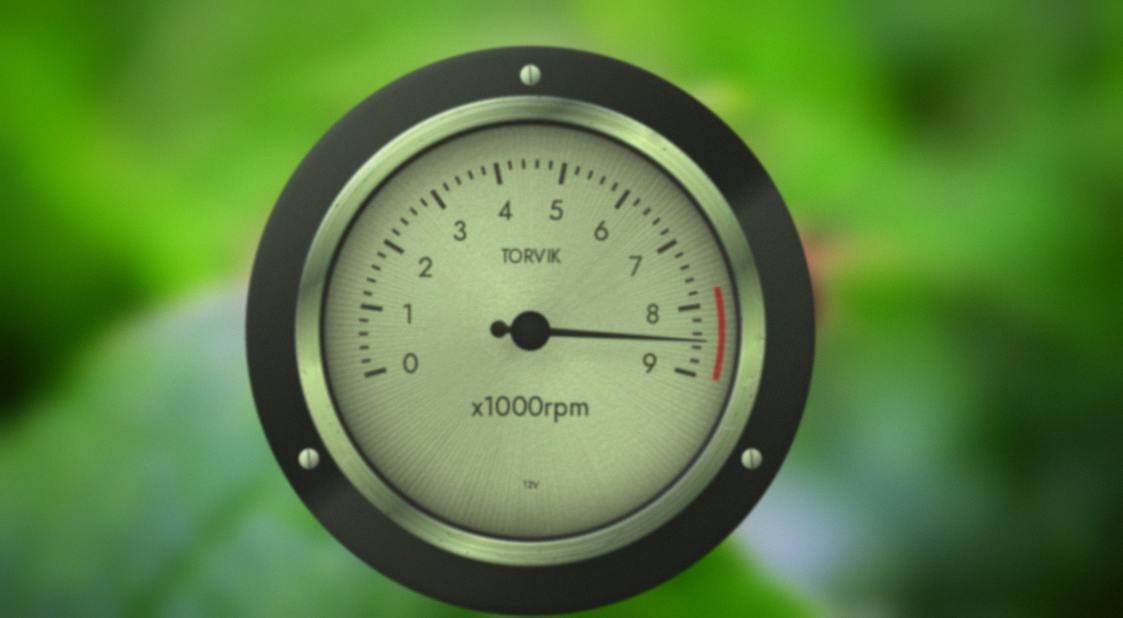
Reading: 8500 rpm
